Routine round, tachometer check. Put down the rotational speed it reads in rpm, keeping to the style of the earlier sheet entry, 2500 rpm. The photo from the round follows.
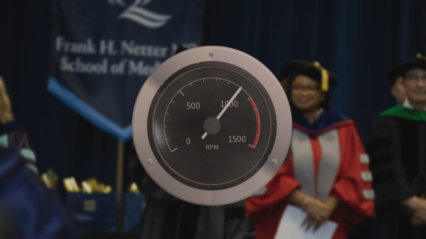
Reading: 1000 rpm
